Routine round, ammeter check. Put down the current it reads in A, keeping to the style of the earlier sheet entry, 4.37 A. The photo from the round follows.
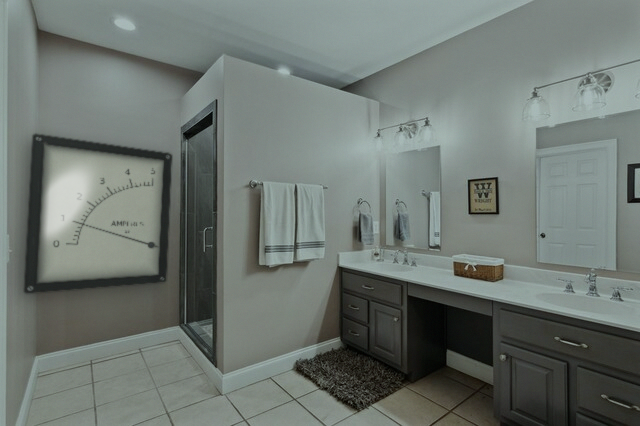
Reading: 1 A
